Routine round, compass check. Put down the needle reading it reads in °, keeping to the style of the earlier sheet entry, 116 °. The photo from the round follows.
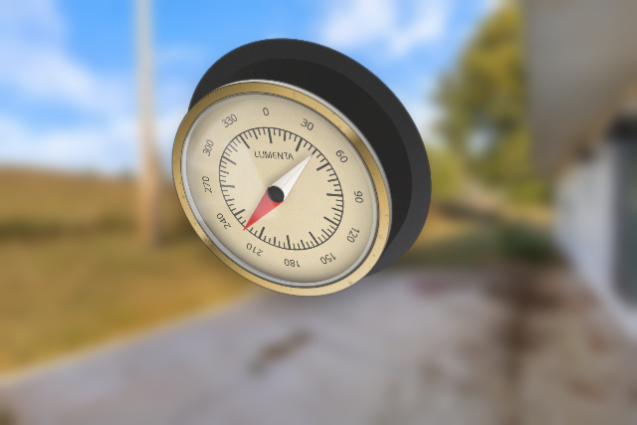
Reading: 225 °
